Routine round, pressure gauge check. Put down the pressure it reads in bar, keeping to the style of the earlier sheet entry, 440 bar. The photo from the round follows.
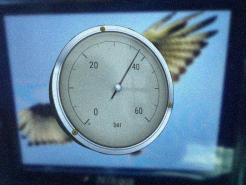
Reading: 37.5 bar
